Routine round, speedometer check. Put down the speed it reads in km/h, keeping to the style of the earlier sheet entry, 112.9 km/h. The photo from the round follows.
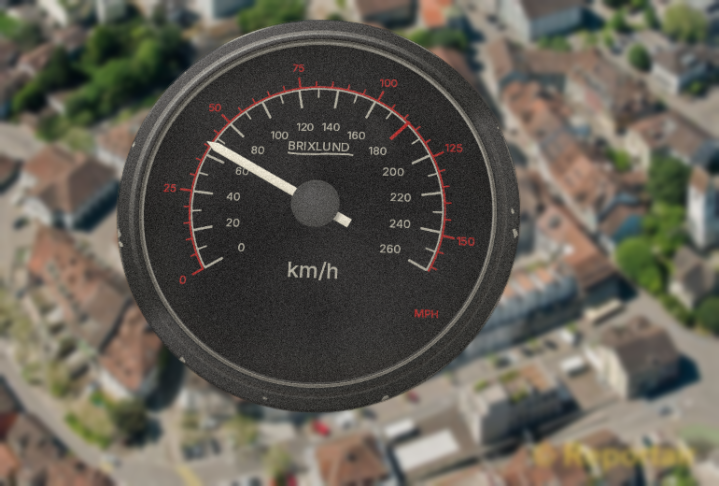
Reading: 65 km/h
